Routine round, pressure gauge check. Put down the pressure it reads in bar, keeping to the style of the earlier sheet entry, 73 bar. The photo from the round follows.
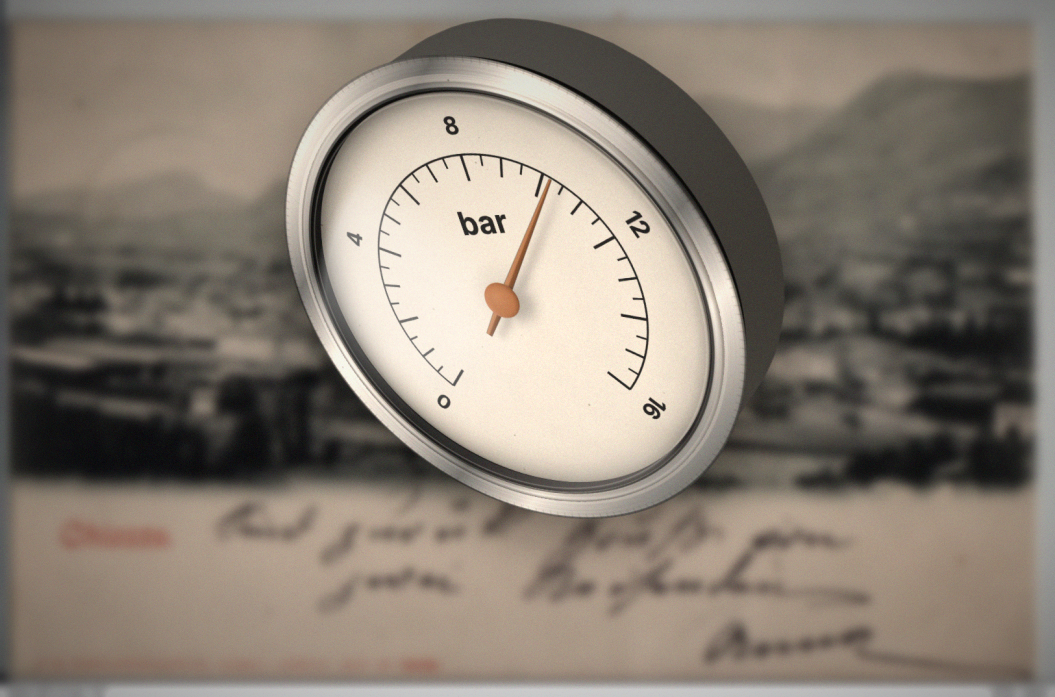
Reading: 10.25 bar
